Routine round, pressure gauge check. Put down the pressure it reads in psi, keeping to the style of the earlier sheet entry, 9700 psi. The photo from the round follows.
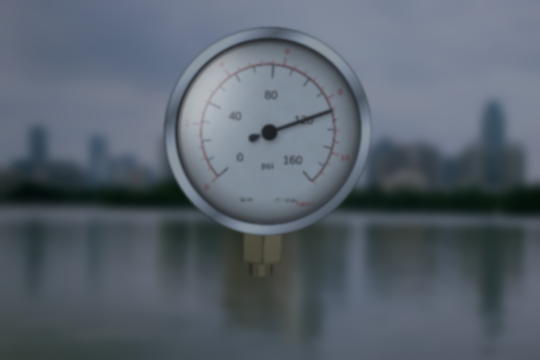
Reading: 120 psi
